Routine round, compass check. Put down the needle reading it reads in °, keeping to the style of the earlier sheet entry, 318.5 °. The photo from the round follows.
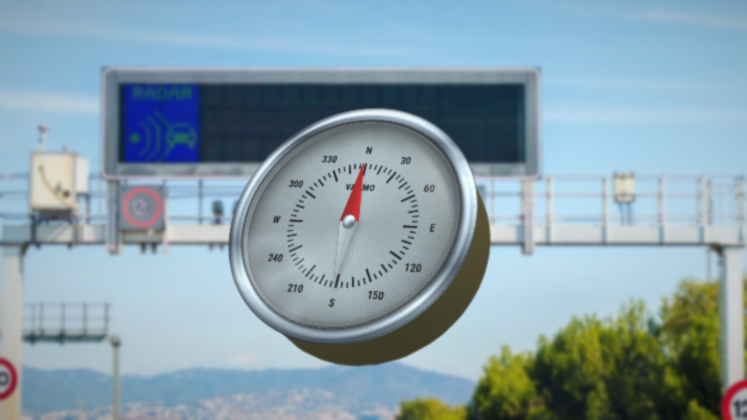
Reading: 0 °
